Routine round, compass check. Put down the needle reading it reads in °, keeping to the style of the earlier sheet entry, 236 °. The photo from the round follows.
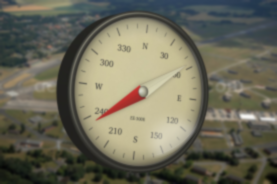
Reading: 235 °
